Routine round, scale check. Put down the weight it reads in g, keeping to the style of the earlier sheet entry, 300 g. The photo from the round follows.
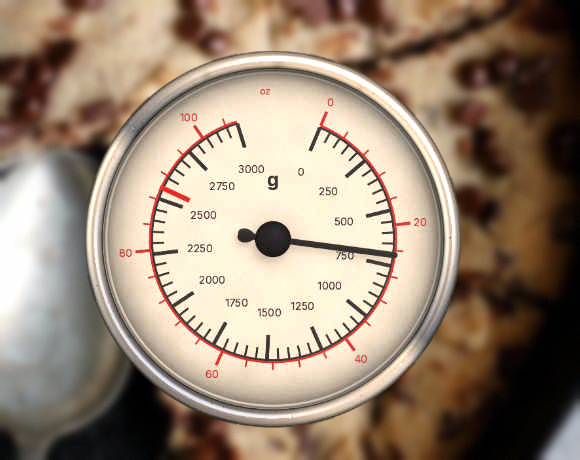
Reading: 700 g
